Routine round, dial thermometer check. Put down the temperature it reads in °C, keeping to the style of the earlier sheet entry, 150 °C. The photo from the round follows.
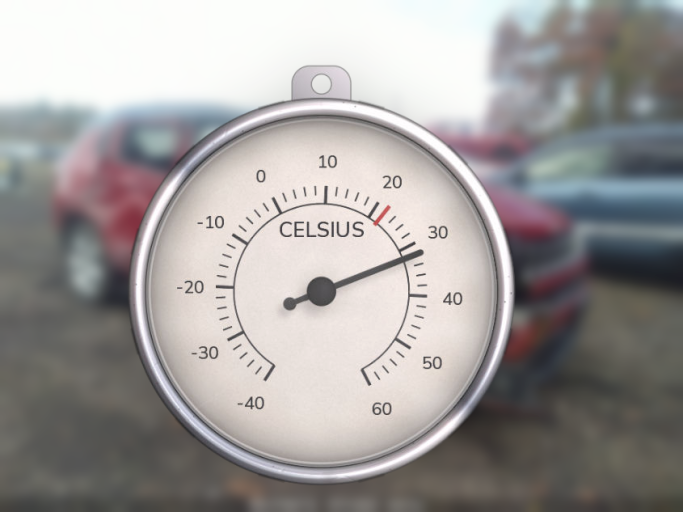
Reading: 32 °C
